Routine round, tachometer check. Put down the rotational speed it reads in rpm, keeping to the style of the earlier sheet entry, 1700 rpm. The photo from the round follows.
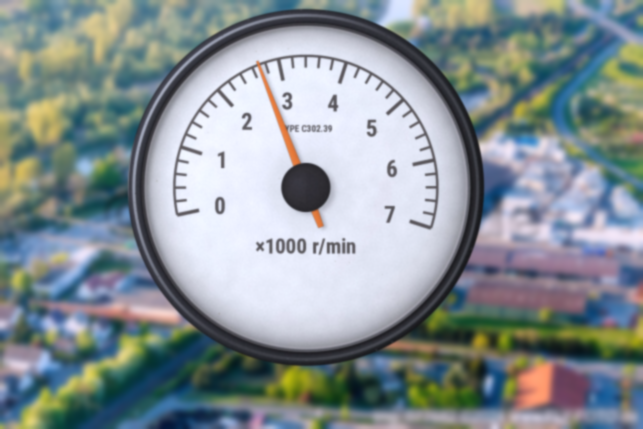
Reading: 2700 rpm
